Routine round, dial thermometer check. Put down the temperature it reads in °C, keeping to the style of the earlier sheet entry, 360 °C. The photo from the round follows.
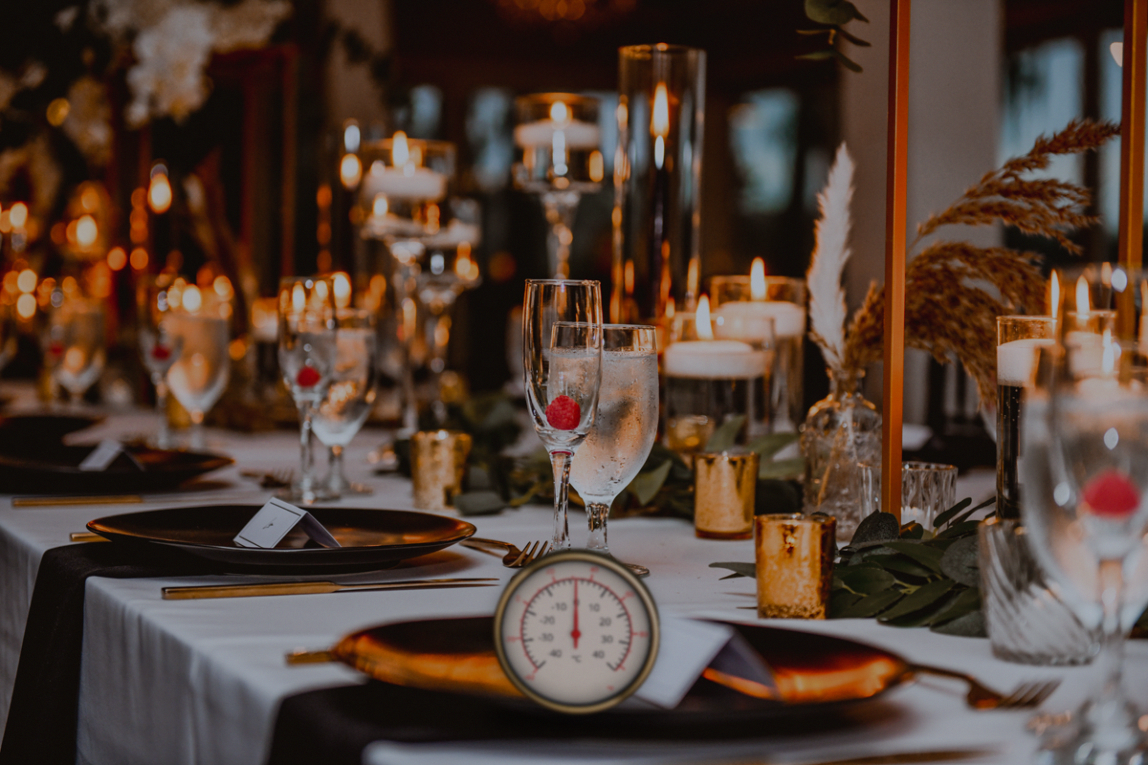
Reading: 0 °C
